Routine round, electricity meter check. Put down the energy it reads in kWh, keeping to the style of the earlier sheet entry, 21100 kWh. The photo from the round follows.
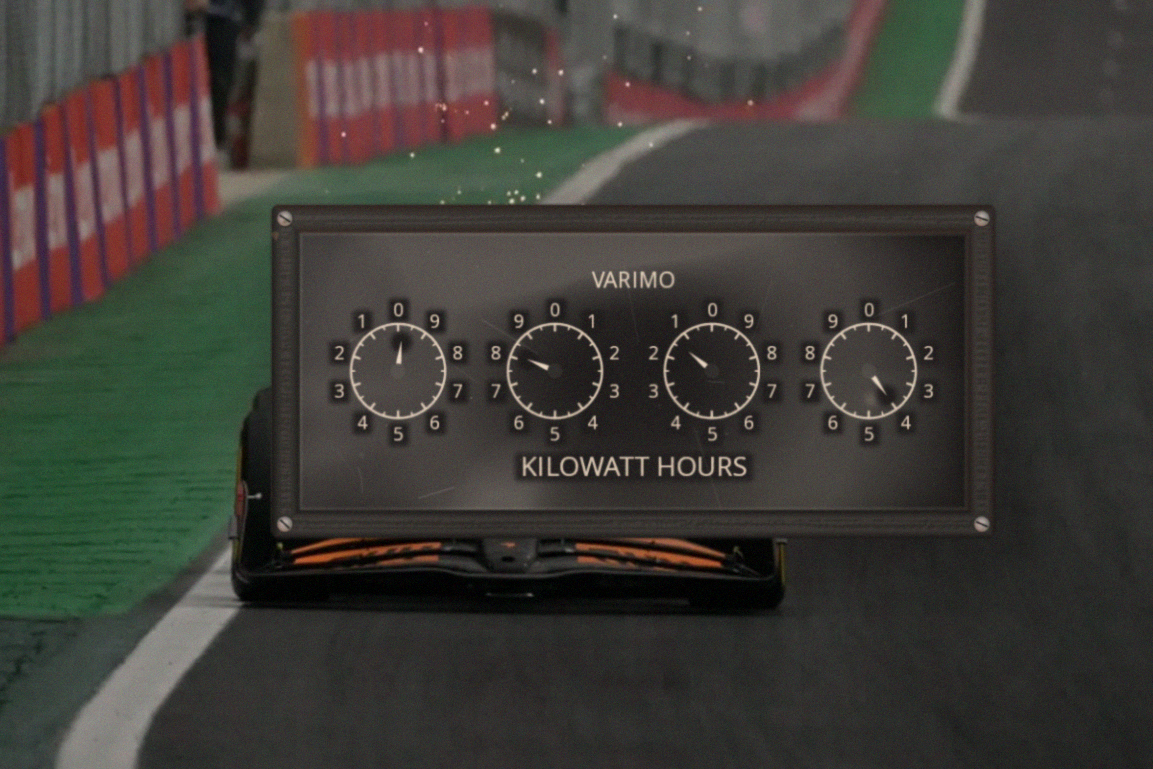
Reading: 9814 kWh
